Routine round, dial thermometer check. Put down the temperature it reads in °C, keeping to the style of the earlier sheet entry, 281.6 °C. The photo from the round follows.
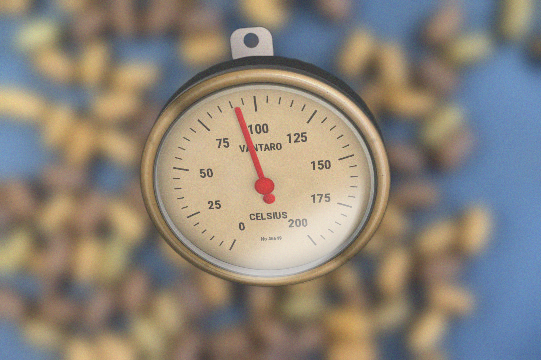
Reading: 92.5 °C
